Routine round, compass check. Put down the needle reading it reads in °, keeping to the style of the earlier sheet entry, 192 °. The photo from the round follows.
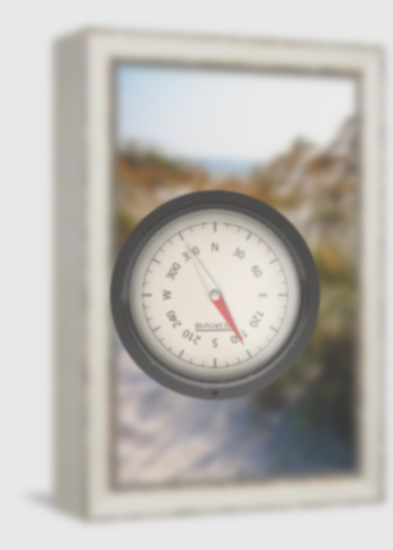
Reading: 150 °
